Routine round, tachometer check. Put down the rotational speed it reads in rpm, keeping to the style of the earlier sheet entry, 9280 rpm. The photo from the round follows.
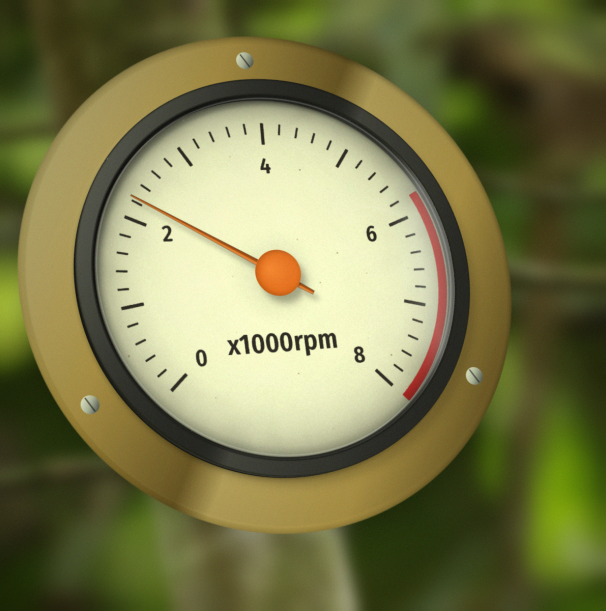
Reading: 2200 rpm
